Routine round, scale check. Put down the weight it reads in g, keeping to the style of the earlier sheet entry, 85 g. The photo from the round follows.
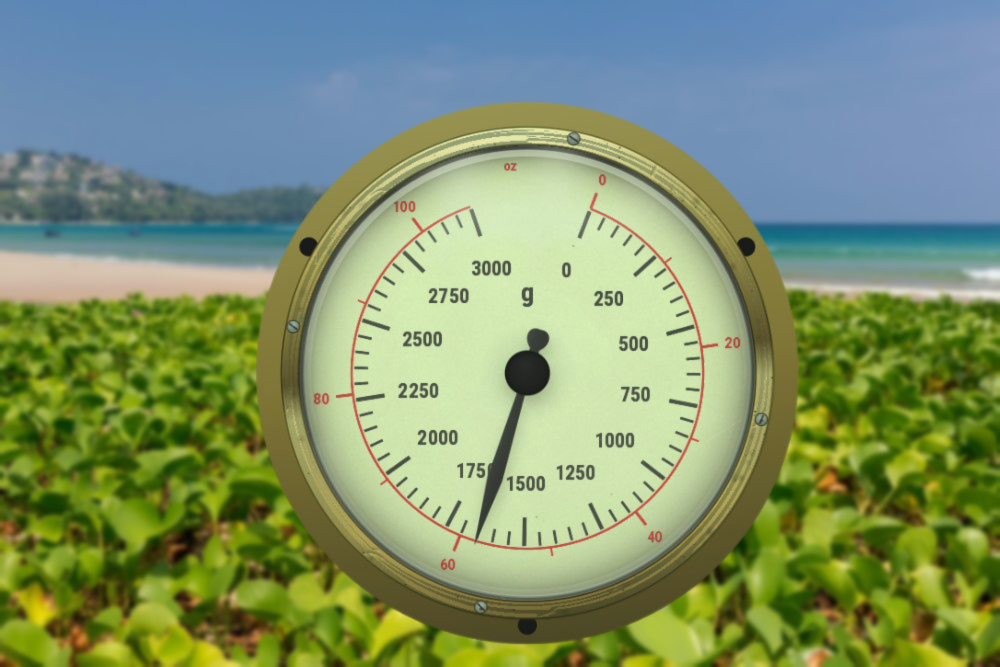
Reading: 1650 g
